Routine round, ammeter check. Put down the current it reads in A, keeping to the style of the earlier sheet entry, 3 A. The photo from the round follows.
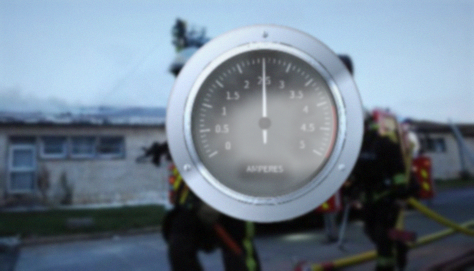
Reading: 2.5 A
